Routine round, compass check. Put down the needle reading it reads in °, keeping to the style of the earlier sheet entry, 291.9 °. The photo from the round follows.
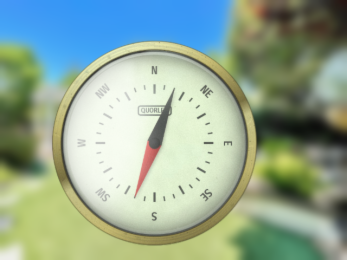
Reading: 200 °
